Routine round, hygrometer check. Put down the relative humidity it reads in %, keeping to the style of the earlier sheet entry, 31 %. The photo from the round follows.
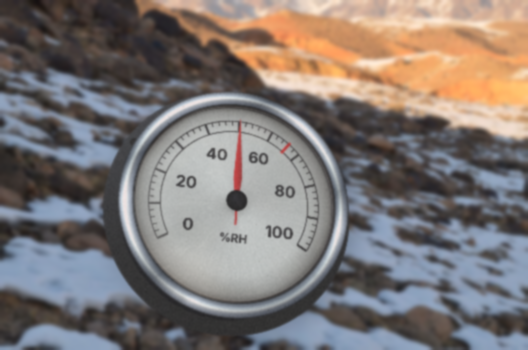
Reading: 50 %
